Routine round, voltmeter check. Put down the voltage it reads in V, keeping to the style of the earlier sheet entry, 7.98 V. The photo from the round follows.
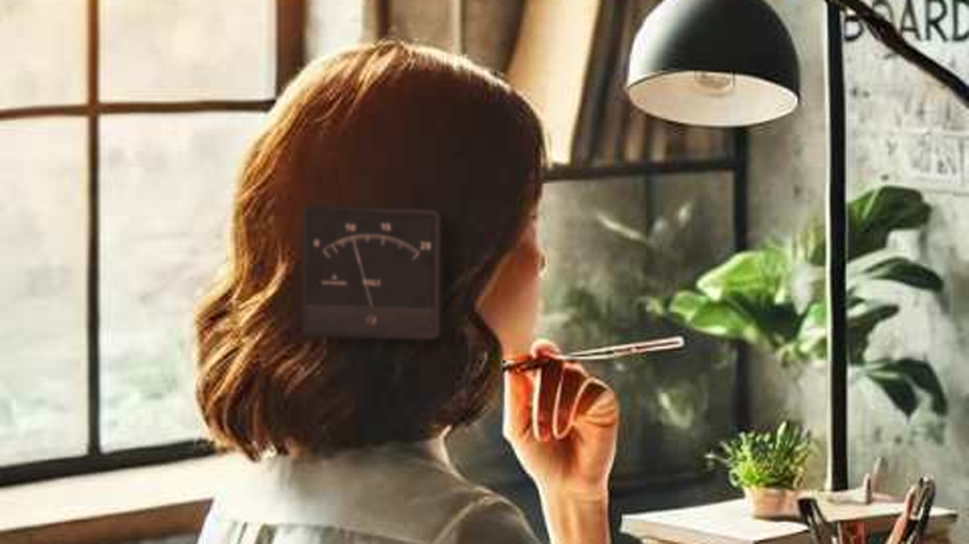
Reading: 10 V
